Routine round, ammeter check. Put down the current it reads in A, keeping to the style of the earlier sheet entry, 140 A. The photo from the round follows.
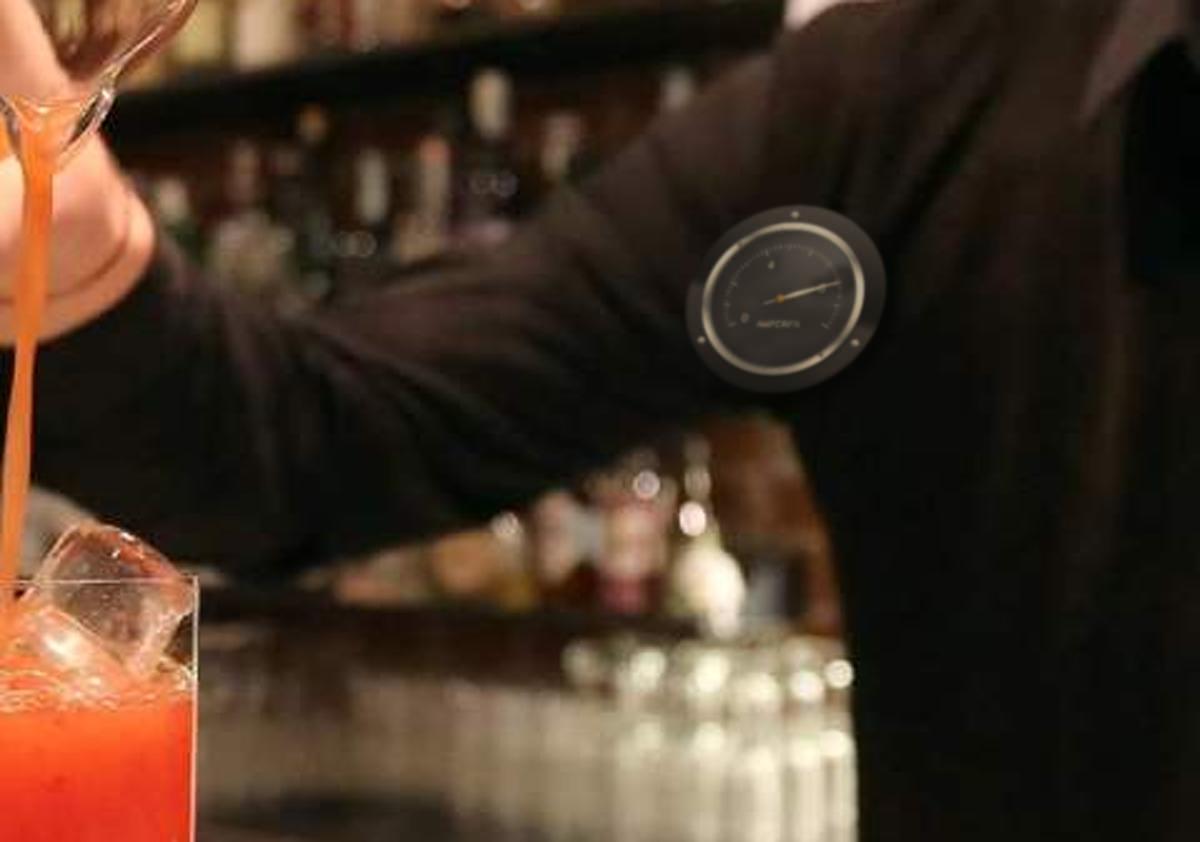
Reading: 8 A
